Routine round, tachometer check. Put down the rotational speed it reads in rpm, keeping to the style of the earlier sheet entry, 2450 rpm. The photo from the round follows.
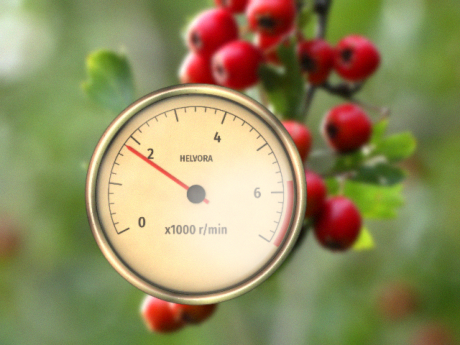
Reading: 1800 rpm
